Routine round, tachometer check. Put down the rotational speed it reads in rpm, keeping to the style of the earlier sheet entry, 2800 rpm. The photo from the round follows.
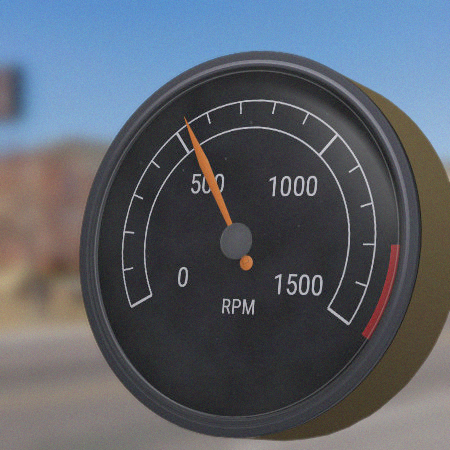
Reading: 550 rpm
